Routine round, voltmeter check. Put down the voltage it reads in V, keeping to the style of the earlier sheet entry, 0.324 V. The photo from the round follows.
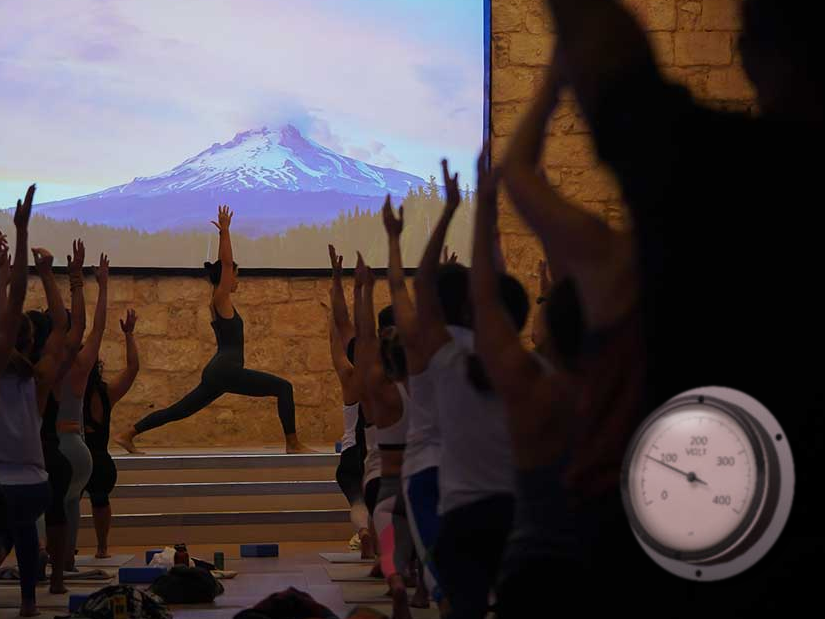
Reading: 80 V
